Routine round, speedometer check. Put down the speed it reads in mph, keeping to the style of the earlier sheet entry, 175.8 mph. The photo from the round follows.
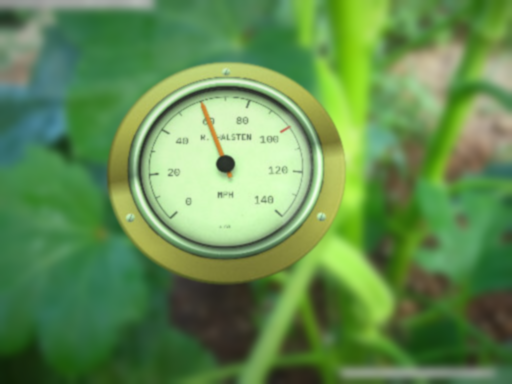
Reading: 60 mph
